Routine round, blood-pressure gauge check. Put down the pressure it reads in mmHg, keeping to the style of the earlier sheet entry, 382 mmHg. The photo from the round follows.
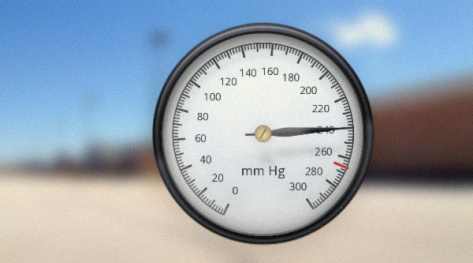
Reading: 240 mmHg
